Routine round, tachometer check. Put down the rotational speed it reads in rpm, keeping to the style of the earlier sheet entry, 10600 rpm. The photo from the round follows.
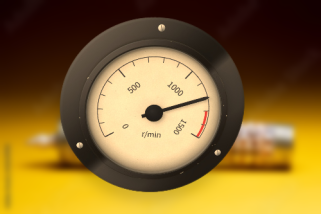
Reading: 1200 rpm
